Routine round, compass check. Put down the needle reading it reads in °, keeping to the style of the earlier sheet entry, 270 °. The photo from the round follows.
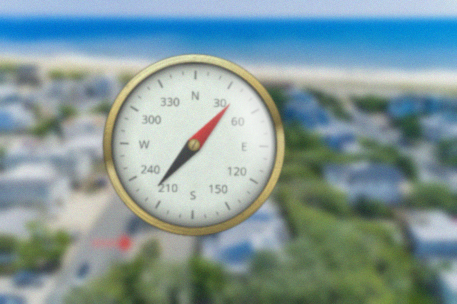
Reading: 40 °
